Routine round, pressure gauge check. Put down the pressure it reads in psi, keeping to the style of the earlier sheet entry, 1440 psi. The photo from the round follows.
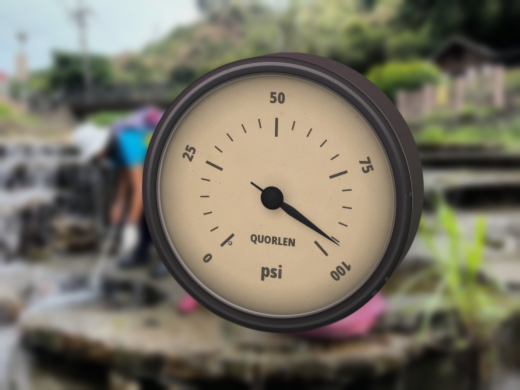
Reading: 95 psi
